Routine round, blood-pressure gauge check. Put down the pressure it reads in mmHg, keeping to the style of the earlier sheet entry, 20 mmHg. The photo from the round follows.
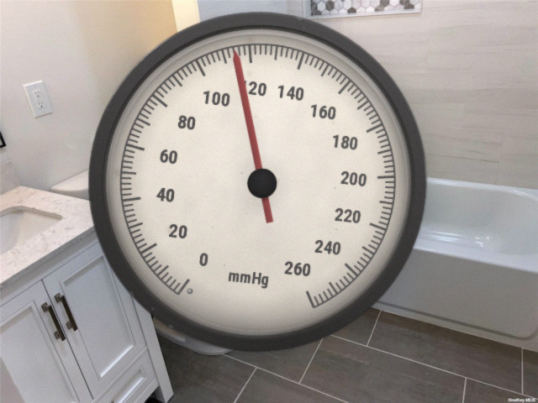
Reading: 114 mmHg
